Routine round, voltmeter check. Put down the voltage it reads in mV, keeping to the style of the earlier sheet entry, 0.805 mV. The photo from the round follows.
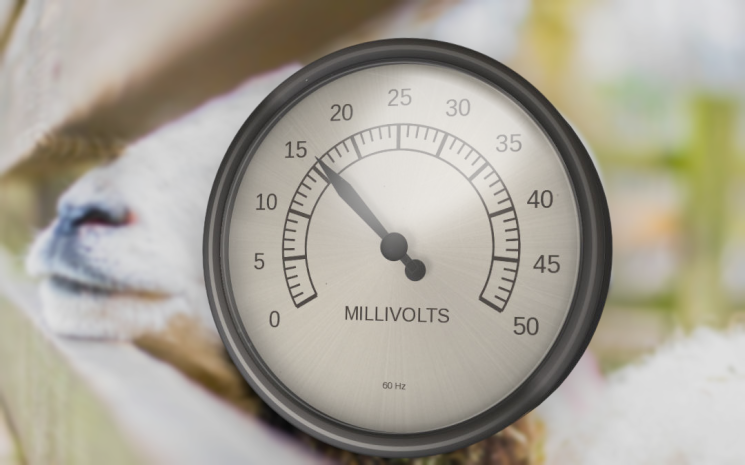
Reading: 16 mV
